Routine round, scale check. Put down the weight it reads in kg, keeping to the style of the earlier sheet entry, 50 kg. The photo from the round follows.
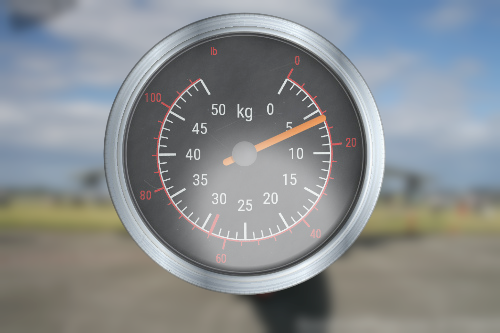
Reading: 6 kg
